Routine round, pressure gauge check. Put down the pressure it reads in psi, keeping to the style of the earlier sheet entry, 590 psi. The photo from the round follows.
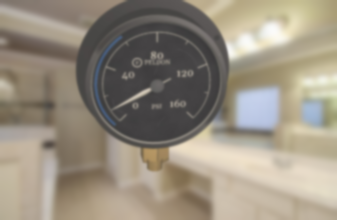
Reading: 10 psi
